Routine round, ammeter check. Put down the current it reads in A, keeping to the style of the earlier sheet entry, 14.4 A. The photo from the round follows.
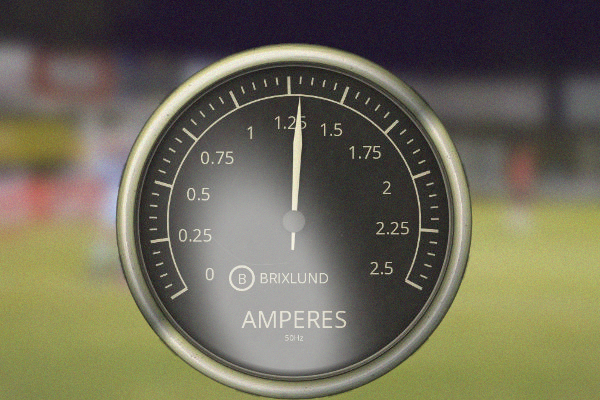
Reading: 1.3 A
